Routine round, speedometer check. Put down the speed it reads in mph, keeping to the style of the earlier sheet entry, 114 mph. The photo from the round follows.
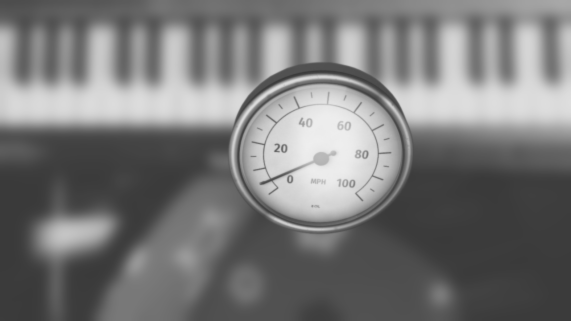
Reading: 5 mph
